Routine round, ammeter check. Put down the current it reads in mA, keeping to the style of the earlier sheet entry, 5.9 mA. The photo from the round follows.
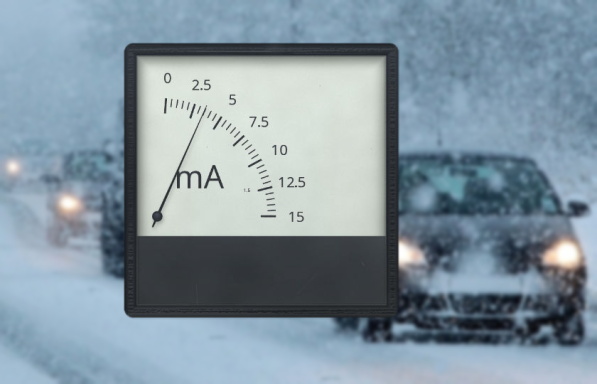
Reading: 3.5 mA
